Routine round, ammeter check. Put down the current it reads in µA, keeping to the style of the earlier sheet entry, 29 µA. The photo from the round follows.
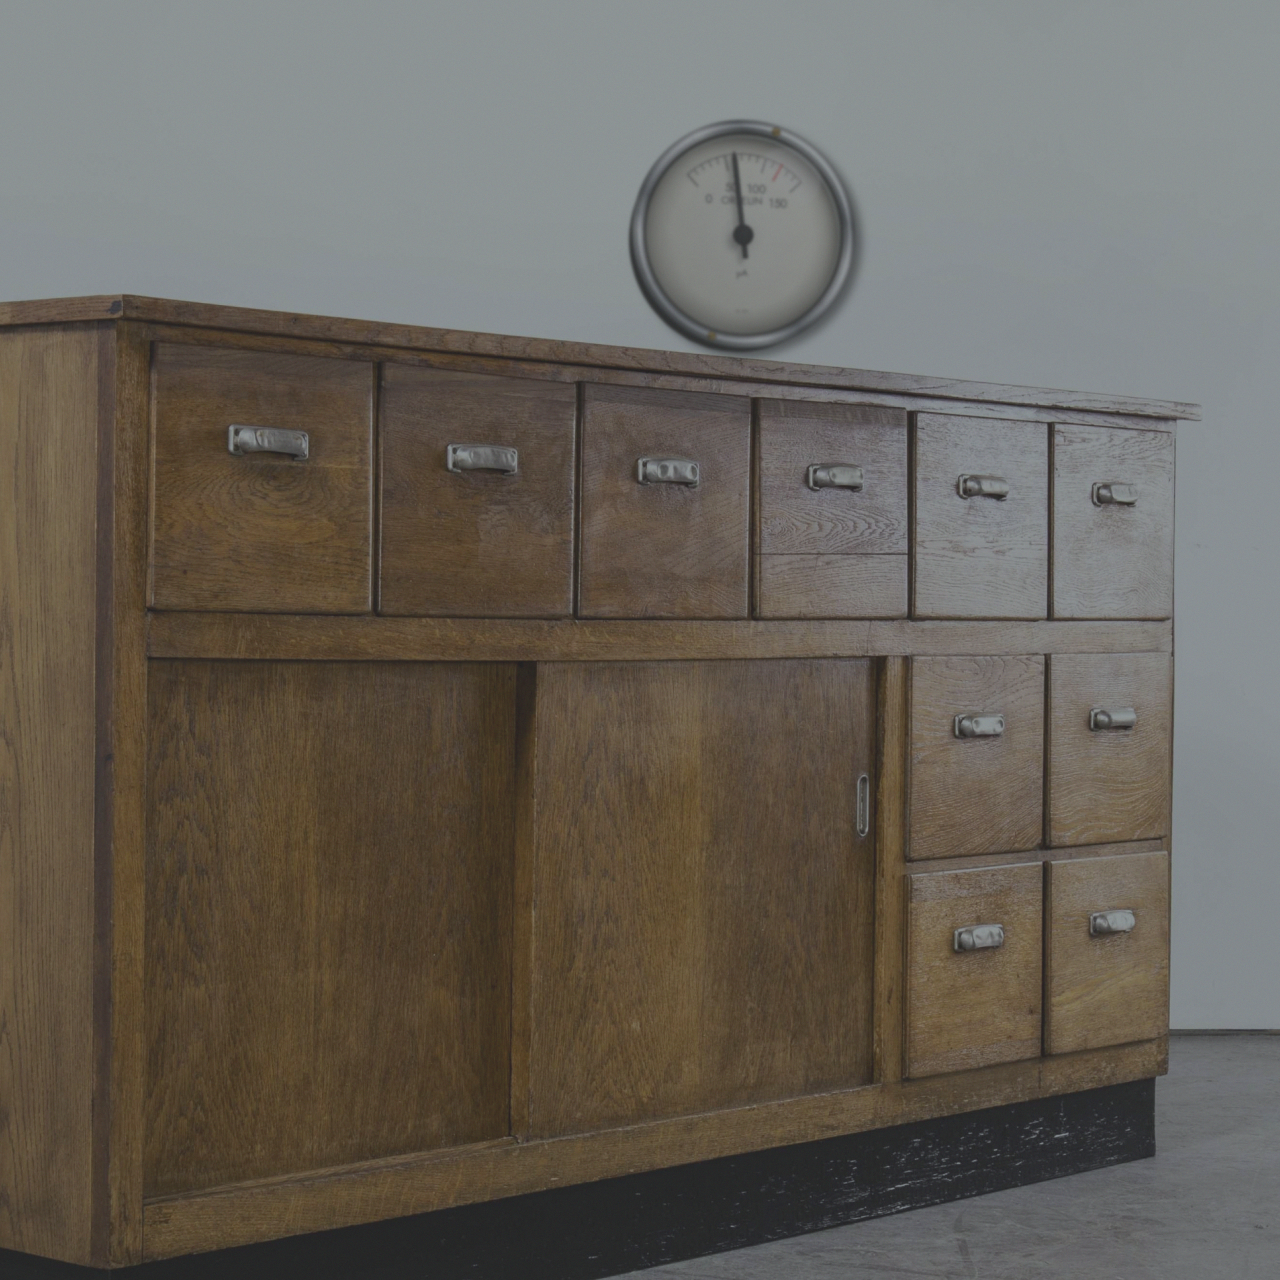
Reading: 60 µA
